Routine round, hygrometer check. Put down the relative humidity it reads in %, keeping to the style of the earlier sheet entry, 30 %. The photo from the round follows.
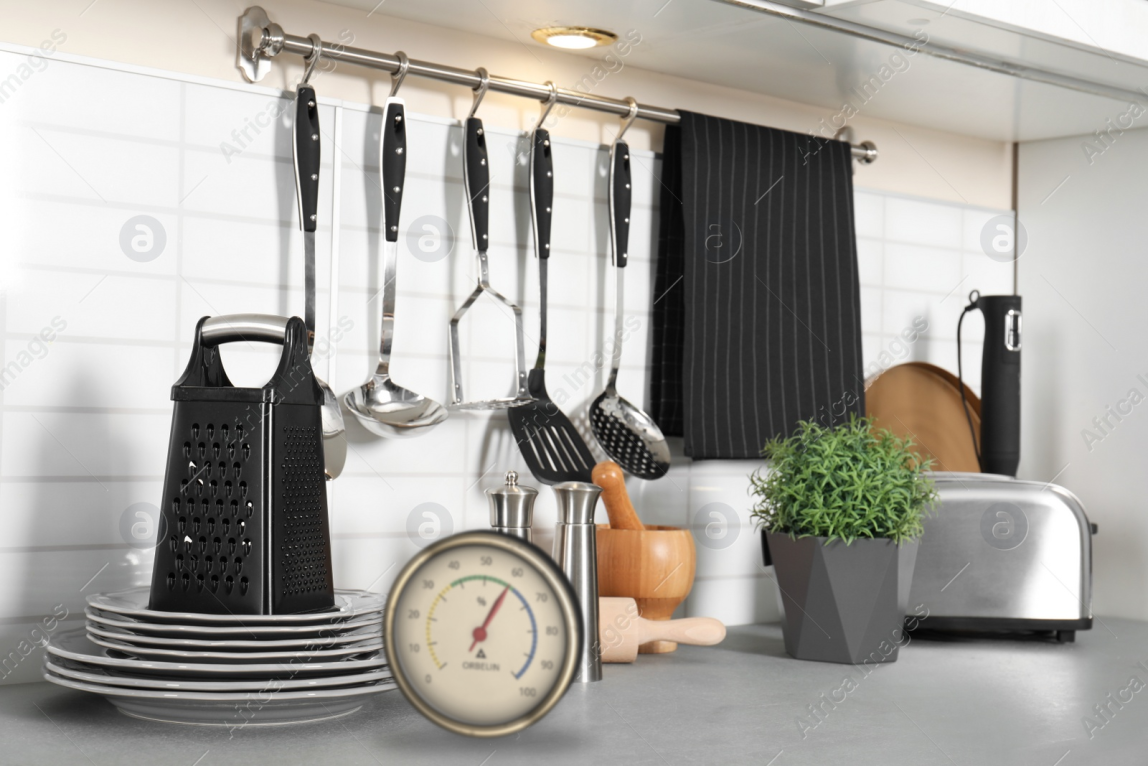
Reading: 60 %
